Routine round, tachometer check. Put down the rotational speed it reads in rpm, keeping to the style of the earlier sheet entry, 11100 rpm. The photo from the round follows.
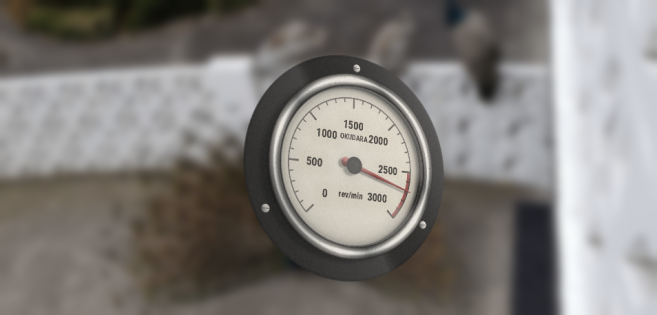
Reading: 2700 rpm
